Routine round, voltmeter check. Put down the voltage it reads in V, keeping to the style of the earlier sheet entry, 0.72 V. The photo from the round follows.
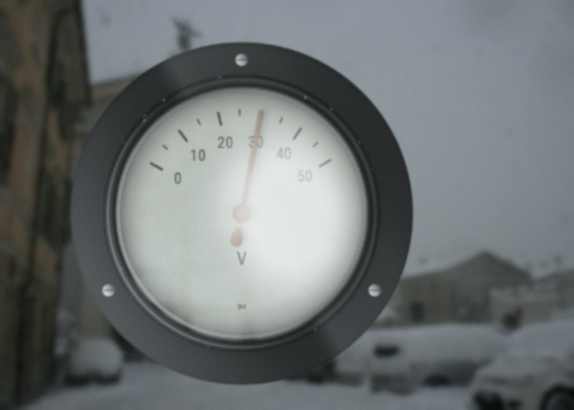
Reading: 30 V
